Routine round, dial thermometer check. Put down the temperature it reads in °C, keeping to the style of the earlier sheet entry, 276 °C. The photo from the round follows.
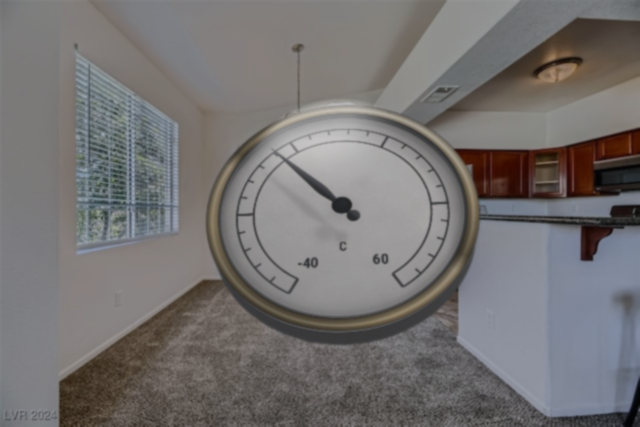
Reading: -4 °C
